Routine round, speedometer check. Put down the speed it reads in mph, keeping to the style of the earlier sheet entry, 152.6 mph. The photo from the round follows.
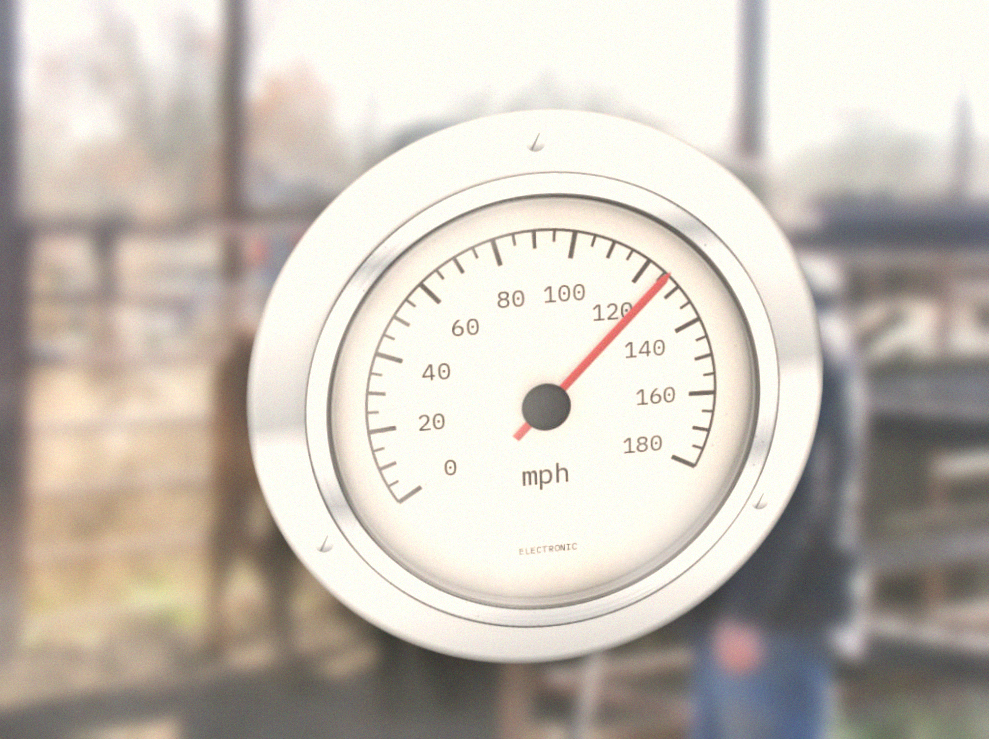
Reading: 125 mph
